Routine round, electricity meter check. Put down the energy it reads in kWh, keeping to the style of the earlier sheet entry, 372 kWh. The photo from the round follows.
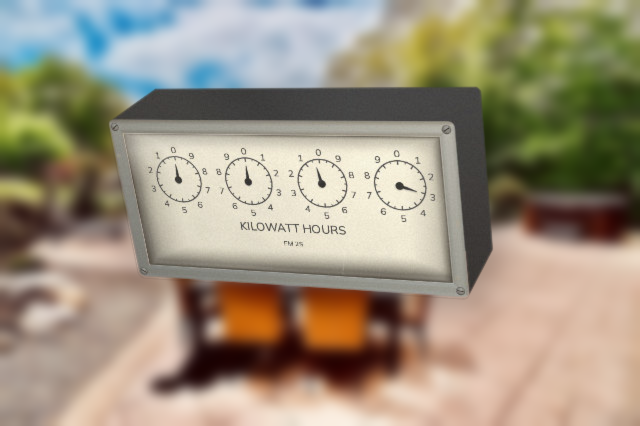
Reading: 3 kWh
